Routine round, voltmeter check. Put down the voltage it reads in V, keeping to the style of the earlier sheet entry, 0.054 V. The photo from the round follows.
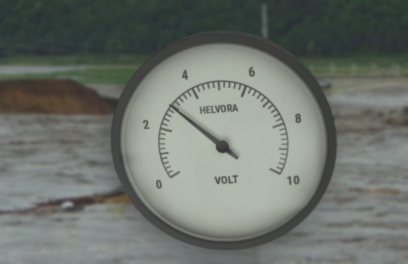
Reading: 3 V
